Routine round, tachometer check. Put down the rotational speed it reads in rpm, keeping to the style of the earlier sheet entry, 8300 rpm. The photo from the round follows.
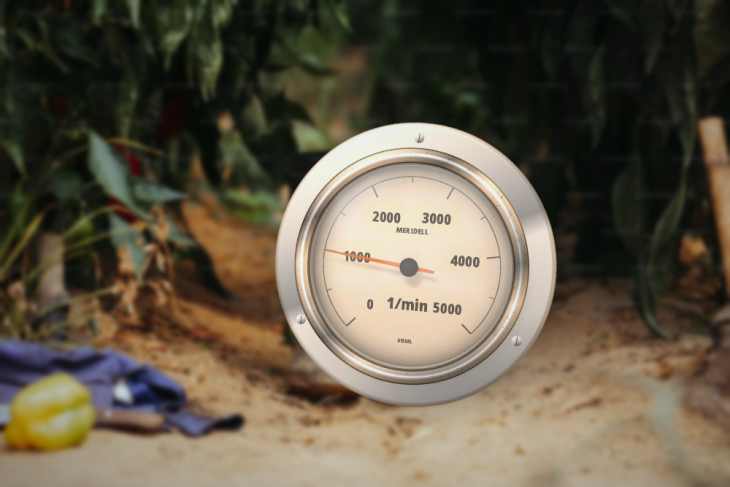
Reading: 1000 rpm
